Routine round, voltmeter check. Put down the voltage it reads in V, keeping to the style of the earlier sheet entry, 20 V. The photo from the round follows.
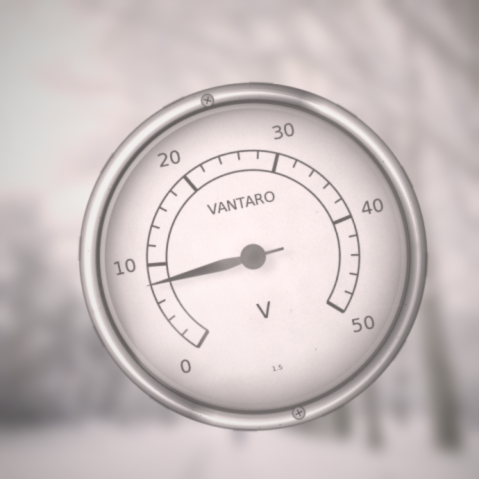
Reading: 8 V
